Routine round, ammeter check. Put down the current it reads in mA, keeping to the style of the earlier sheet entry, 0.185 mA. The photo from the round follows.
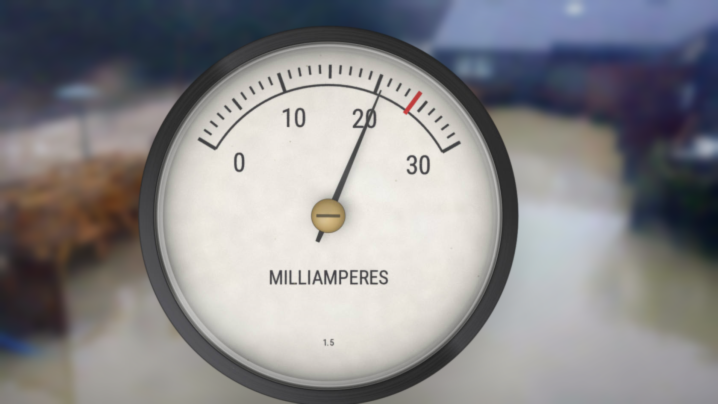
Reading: 20.5 mA
